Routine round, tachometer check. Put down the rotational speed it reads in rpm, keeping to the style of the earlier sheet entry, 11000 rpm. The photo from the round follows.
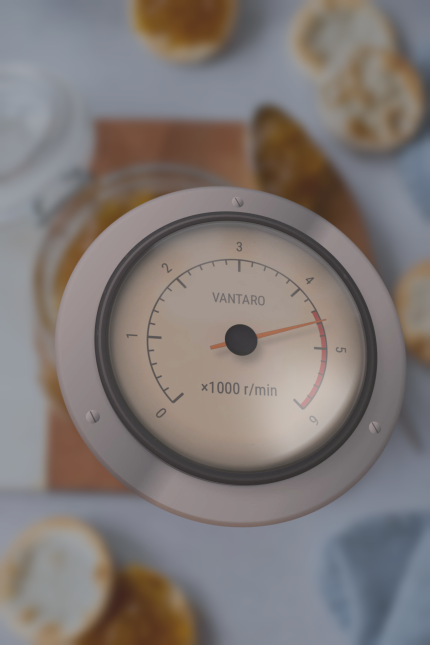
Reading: 4600 rpm
